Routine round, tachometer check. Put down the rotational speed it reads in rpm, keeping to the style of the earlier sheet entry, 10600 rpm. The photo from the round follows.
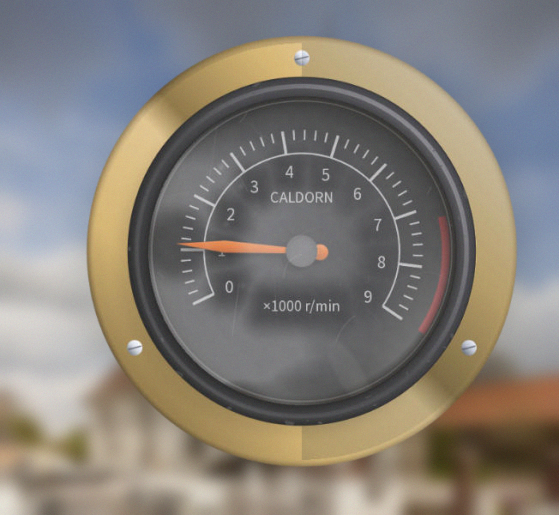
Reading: 1100 rpm
